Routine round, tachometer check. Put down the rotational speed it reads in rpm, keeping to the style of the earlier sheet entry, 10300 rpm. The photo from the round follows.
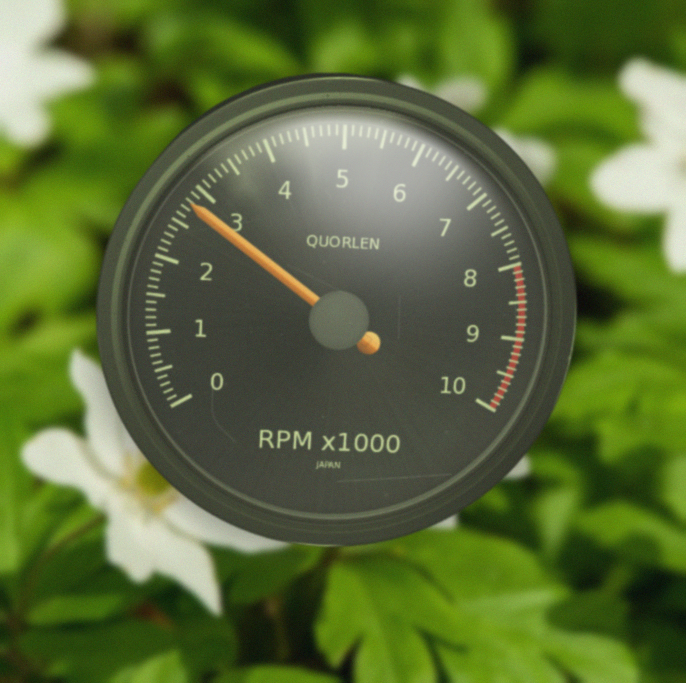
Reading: 2800 rpm
